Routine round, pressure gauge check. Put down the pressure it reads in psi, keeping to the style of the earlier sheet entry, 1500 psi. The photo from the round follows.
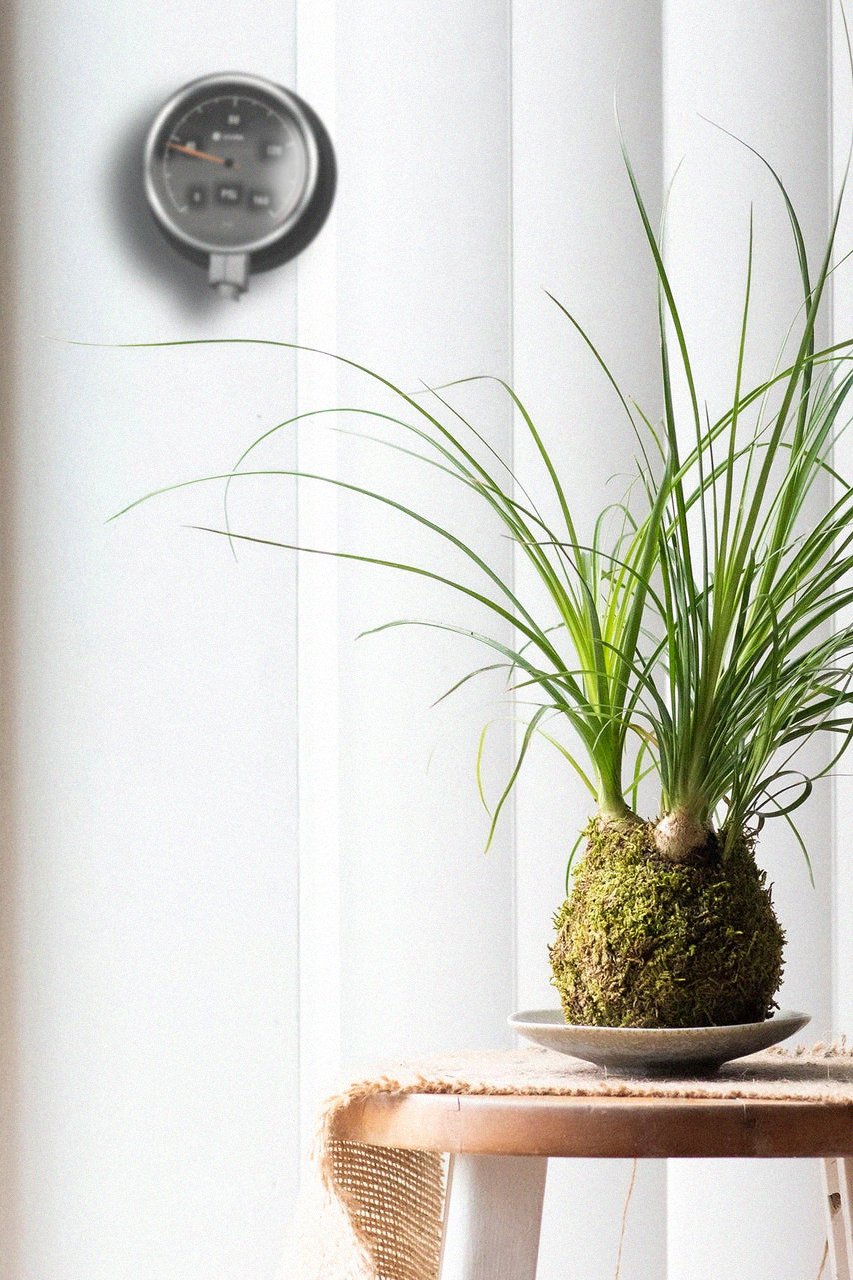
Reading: 35 psi
